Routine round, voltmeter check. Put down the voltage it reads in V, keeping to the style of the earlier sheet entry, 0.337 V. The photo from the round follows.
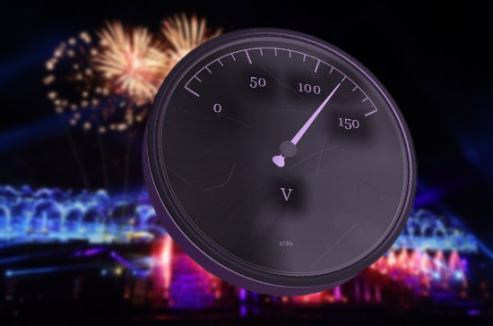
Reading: 120 V
